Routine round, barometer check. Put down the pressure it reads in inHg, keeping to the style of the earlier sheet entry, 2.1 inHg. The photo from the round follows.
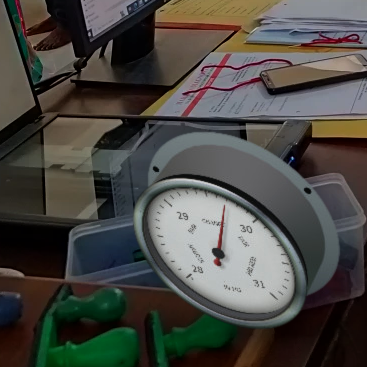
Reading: 29.7 inHg
